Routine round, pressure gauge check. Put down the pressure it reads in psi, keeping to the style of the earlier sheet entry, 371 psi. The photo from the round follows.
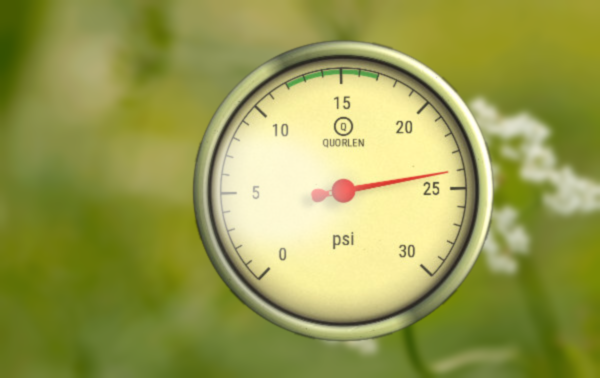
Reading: 24 psi
